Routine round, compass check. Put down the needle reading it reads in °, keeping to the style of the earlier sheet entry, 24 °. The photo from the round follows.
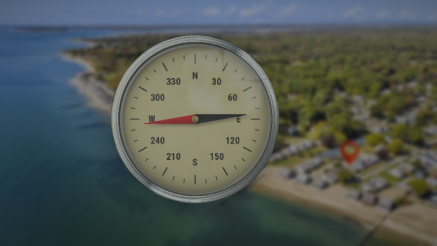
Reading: 265 °
